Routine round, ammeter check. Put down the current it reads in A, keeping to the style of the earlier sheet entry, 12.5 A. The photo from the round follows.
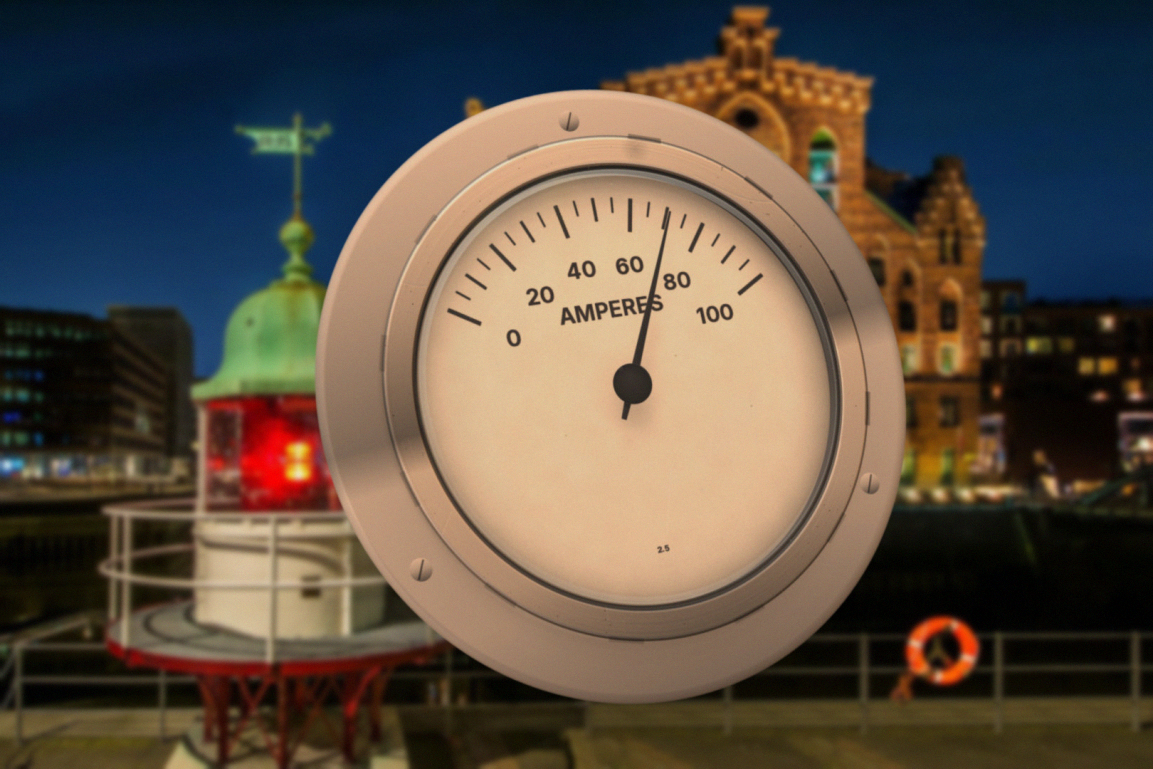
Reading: 70 A
